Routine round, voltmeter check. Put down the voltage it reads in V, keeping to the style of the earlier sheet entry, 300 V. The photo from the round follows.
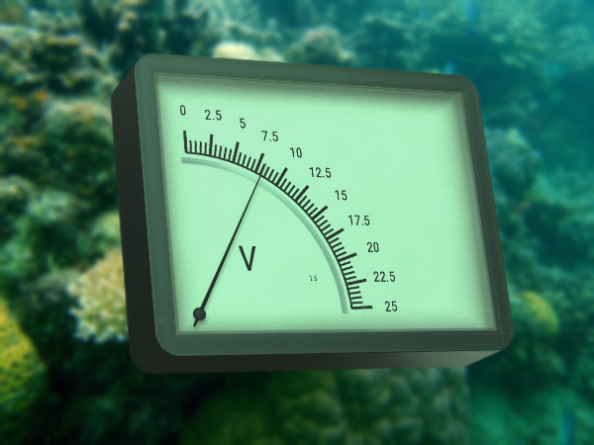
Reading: 8 V
